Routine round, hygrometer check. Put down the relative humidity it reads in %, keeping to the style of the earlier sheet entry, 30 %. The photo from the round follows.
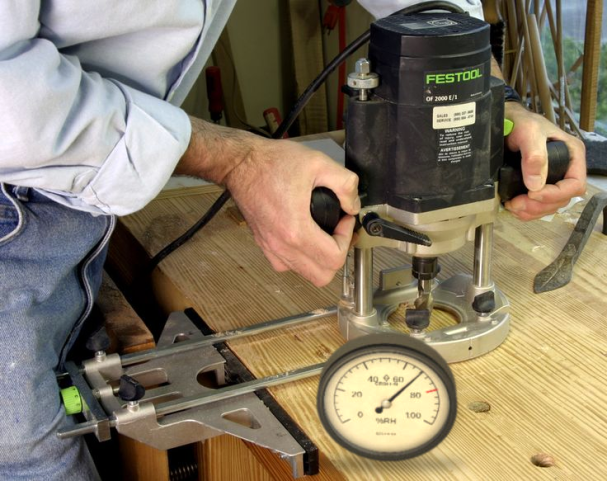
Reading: 68 %
